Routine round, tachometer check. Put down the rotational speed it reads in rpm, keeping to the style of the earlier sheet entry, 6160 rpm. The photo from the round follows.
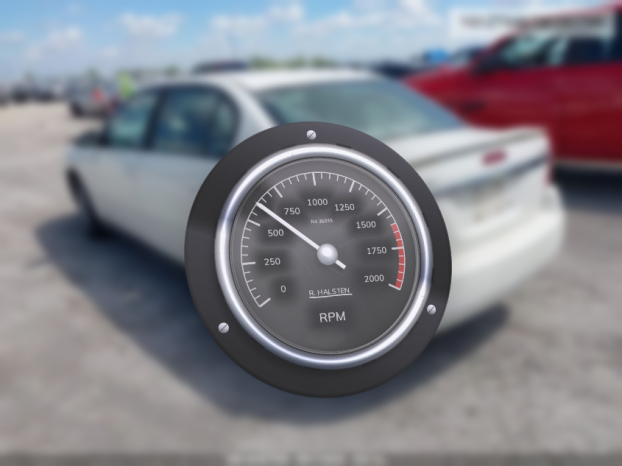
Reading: 600 rpm
